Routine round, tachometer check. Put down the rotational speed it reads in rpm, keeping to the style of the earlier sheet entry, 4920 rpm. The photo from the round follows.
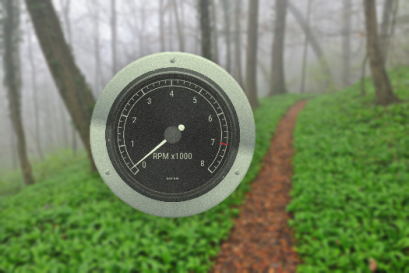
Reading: 200 rpm
